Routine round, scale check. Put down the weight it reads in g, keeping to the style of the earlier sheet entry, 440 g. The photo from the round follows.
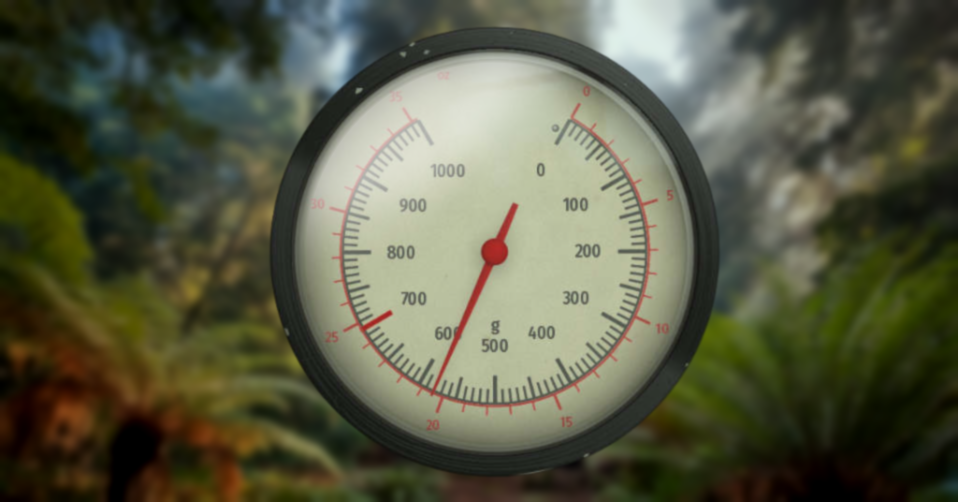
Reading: 580 g
